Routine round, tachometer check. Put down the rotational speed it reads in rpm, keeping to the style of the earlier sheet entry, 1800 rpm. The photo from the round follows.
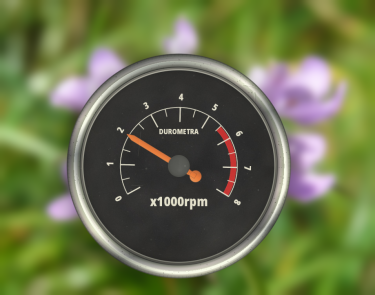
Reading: 2000 rpm
